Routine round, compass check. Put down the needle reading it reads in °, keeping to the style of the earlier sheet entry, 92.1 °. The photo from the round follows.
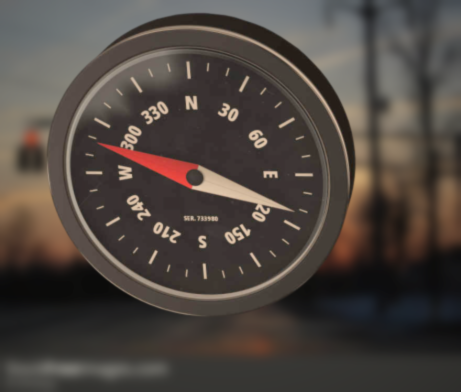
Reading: 290 °
